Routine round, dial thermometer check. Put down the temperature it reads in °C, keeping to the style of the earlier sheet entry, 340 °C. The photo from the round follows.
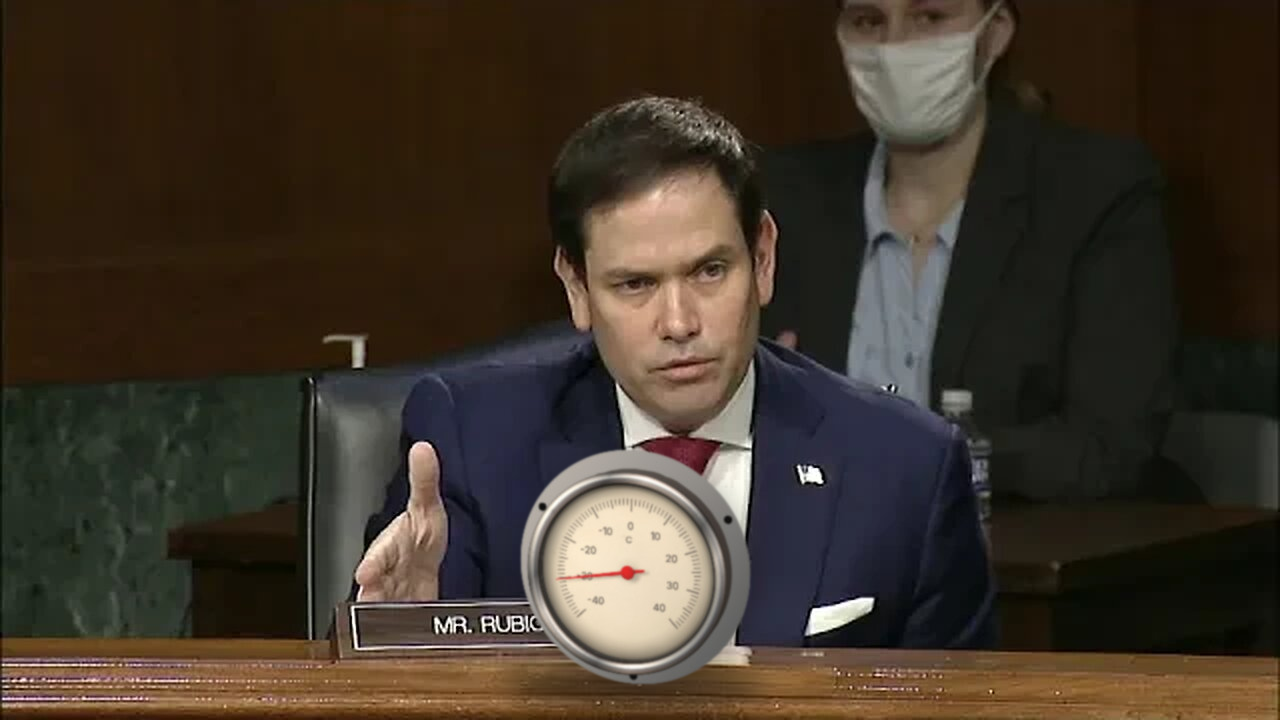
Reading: -30 °C
